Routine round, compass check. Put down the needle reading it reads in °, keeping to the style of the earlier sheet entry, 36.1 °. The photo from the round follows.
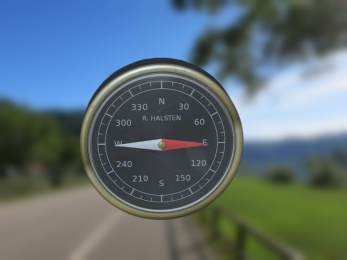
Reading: 90 °
